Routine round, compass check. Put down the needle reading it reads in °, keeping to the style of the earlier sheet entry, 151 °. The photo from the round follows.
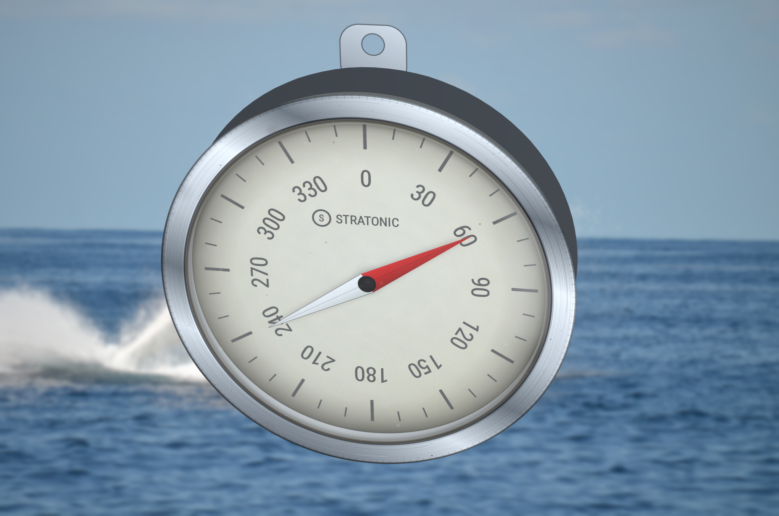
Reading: 60 °
